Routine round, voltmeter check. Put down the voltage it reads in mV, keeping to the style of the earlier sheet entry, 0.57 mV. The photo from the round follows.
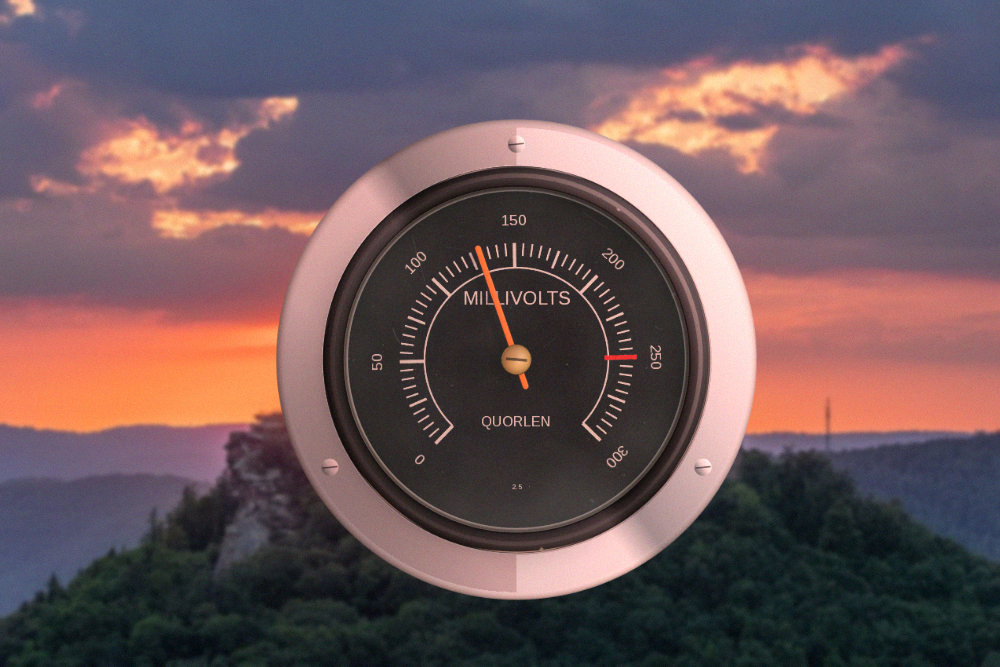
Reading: 130 mV
